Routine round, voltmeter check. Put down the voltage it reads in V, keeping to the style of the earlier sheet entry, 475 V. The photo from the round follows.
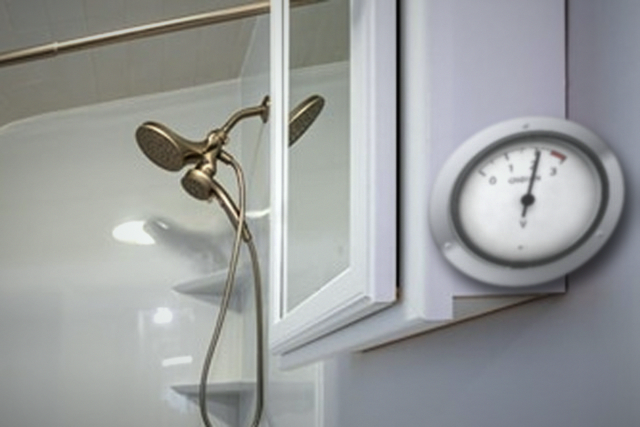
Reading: 2 V
